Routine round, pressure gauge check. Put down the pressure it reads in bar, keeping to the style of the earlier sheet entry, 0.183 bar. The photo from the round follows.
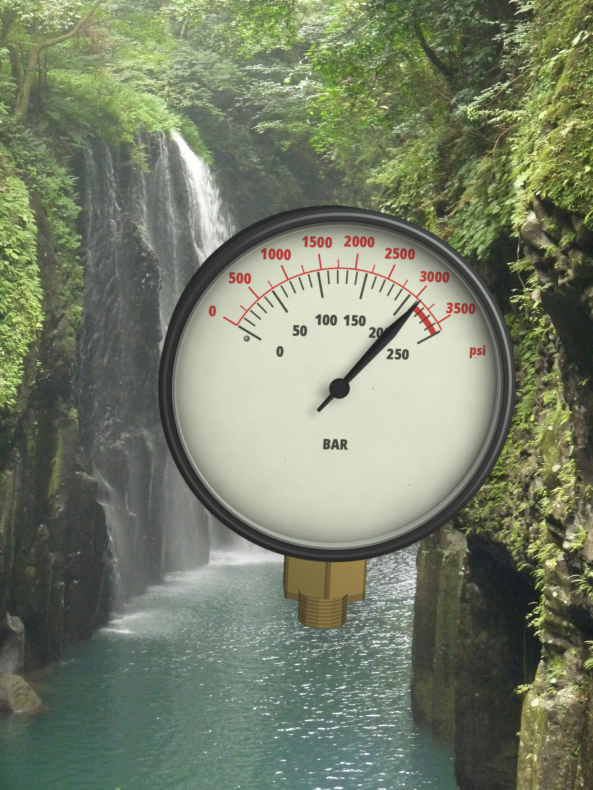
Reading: 210 bar
